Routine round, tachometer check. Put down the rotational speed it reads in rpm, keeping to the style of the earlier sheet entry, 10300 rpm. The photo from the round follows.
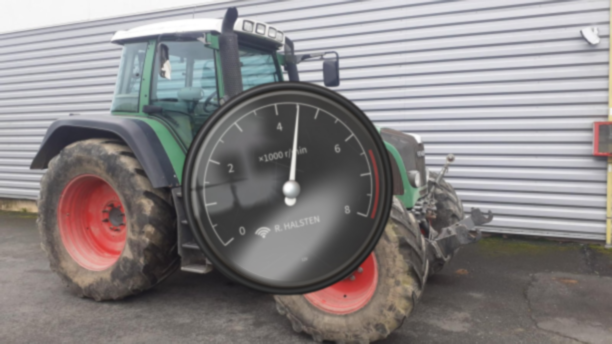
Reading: 4500 rpm
